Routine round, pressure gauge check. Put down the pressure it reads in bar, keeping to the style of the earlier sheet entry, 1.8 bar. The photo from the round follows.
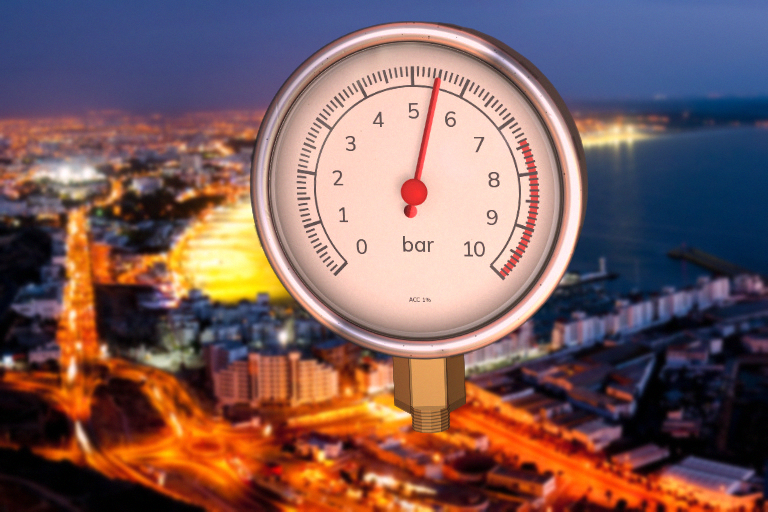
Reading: 5.5 bar
